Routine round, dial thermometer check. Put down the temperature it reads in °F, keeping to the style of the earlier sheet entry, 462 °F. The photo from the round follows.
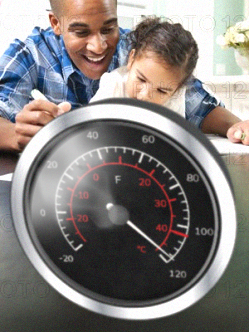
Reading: 116 °F
